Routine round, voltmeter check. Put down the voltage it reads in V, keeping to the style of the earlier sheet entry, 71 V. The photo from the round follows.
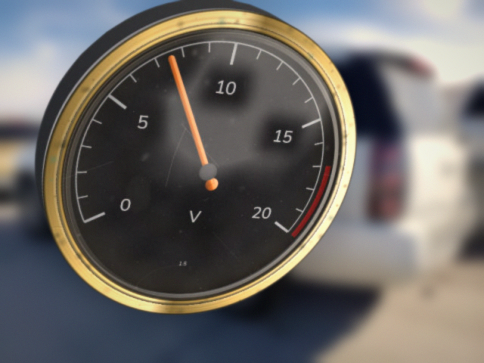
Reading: 7.5 V
